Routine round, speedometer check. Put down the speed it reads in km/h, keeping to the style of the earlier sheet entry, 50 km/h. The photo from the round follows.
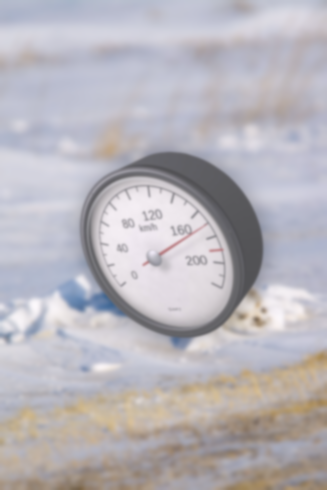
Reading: 170 km/h
